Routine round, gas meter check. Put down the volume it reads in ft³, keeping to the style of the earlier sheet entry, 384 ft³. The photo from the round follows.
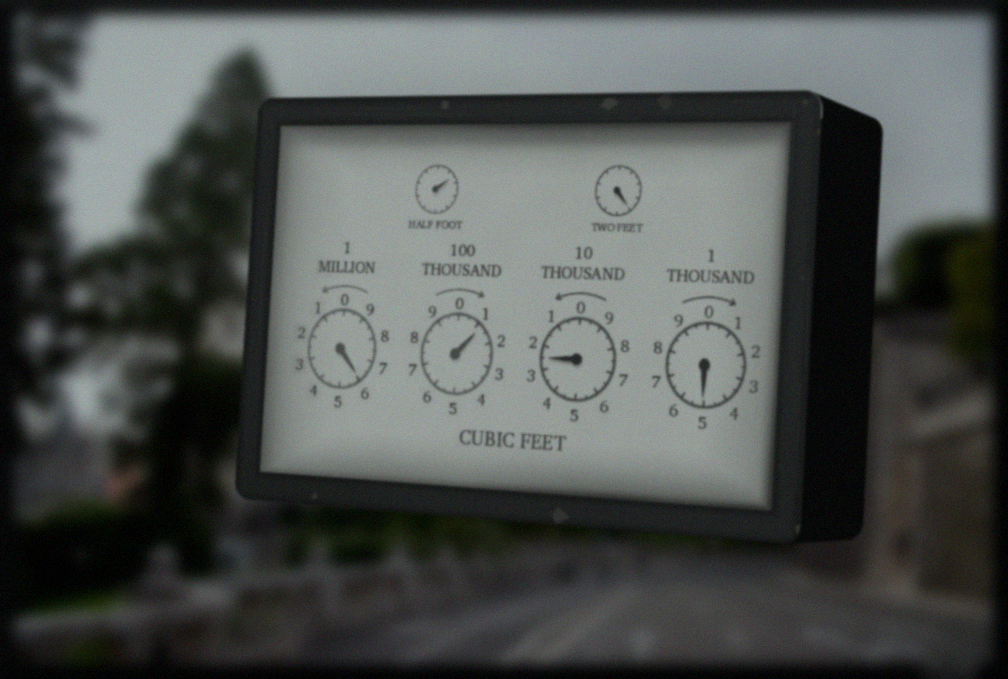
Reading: 612500 ft³
